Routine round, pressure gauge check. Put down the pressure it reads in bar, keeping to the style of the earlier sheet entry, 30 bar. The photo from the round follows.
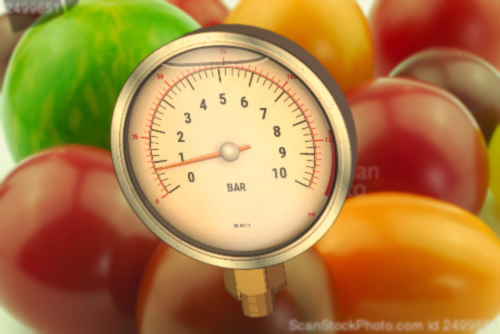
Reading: 0.8 bar
